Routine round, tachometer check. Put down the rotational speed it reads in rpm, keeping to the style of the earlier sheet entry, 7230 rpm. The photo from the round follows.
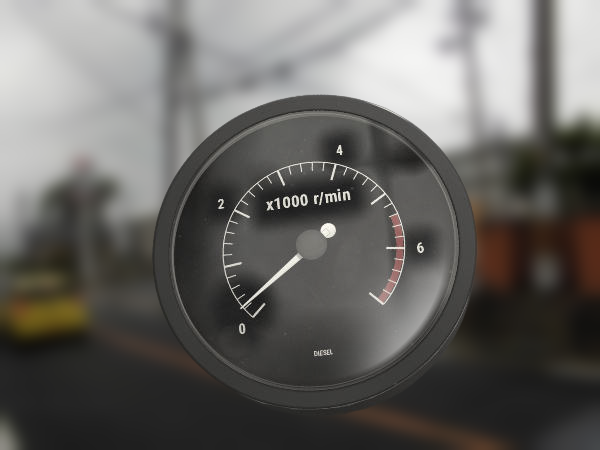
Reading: 200 rpm
